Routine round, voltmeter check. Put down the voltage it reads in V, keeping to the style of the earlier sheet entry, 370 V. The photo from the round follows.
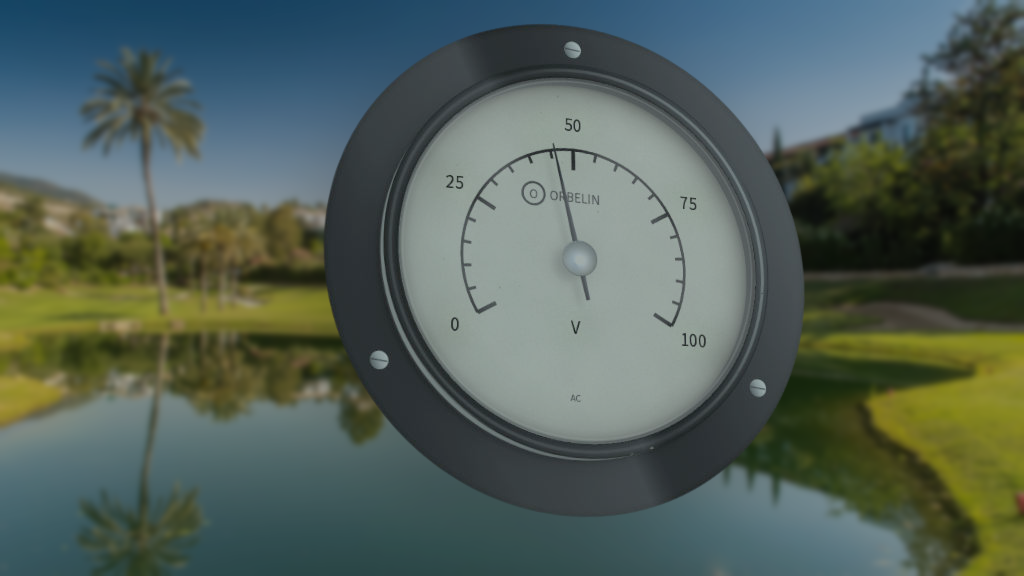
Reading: 45 V
